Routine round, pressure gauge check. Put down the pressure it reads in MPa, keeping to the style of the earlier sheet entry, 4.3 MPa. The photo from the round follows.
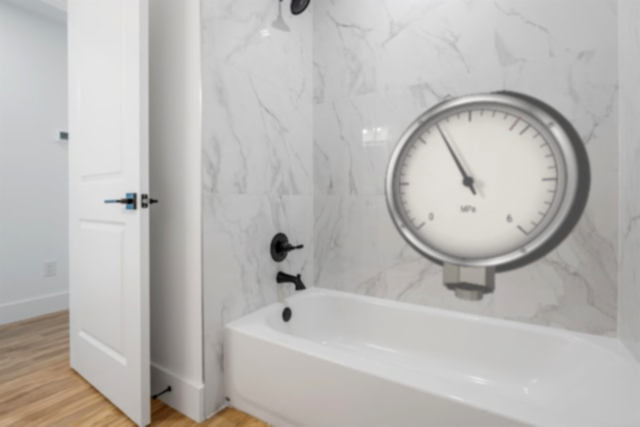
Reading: 2.4 MPa
